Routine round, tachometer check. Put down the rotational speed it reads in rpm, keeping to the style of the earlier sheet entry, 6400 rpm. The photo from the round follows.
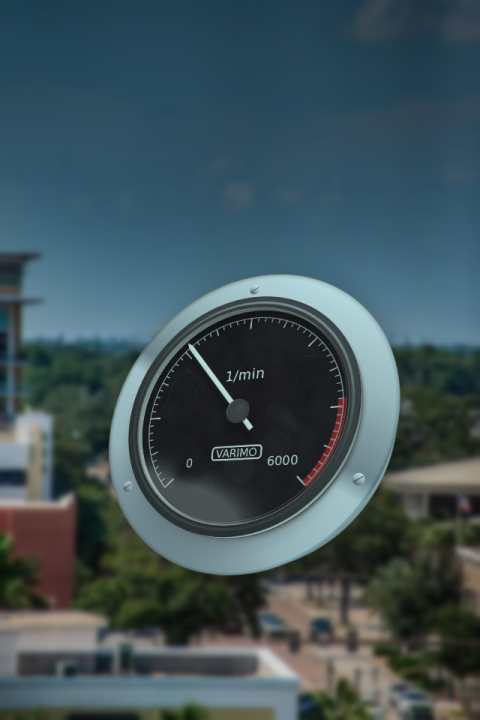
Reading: 2100 rpm
